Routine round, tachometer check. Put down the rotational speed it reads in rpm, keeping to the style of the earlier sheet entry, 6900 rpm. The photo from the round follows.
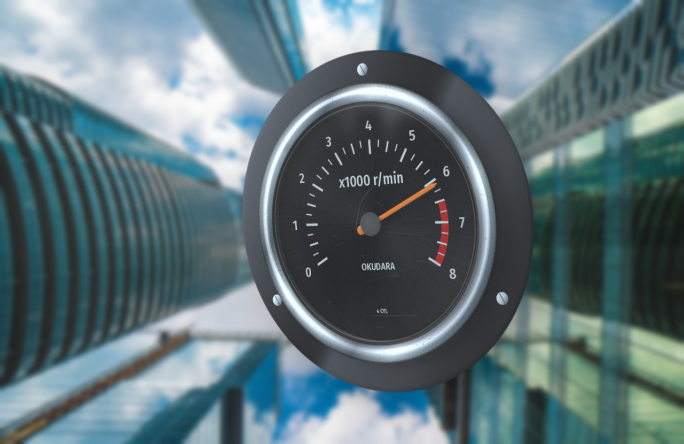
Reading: 6125 rpm
